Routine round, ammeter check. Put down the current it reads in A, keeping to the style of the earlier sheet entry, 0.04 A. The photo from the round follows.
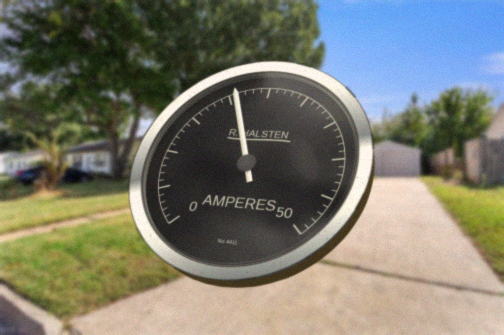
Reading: 21 A
